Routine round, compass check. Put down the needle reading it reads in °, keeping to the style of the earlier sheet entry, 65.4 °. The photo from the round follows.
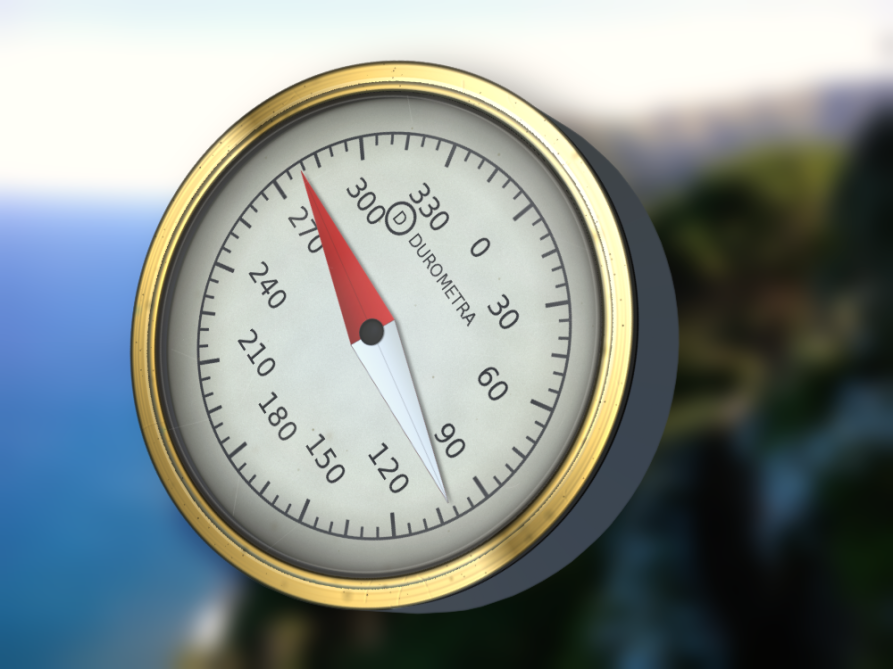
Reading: 280 °
